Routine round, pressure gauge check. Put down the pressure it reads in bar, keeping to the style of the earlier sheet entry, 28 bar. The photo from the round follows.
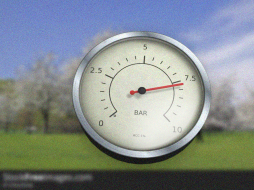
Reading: 7.75 bar
